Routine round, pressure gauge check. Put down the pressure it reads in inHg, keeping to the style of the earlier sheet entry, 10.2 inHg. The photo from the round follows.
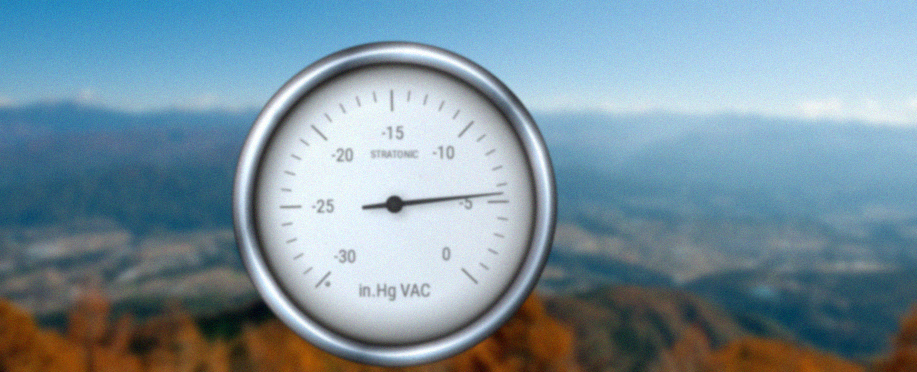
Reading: -5.5 inHg
